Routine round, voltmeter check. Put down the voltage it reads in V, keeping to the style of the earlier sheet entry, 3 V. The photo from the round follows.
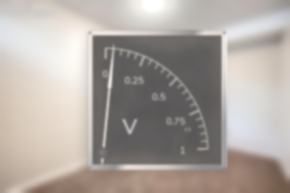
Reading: 0.05 V
